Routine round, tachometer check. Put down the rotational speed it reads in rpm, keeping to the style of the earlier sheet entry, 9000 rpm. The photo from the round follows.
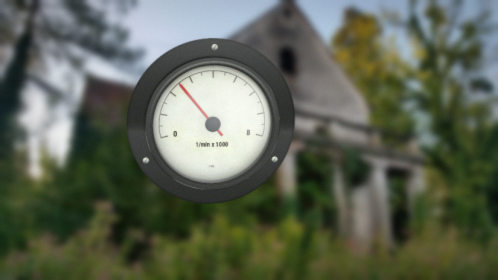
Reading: 2500 rpm
